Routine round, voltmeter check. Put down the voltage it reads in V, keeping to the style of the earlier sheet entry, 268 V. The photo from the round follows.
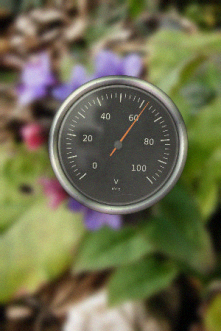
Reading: 62 V
